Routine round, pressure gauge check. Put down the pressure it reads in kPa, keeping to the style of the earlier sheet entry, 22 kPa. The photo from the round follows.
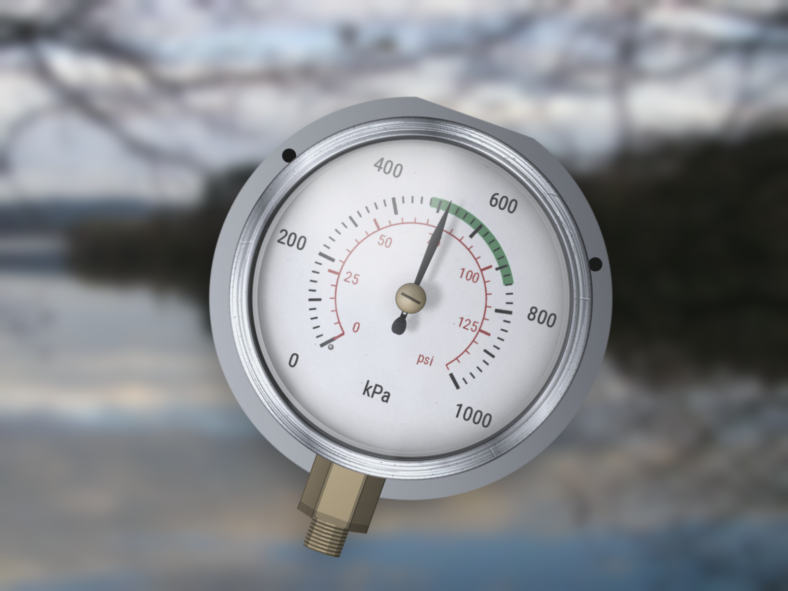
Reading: 520 kPa
